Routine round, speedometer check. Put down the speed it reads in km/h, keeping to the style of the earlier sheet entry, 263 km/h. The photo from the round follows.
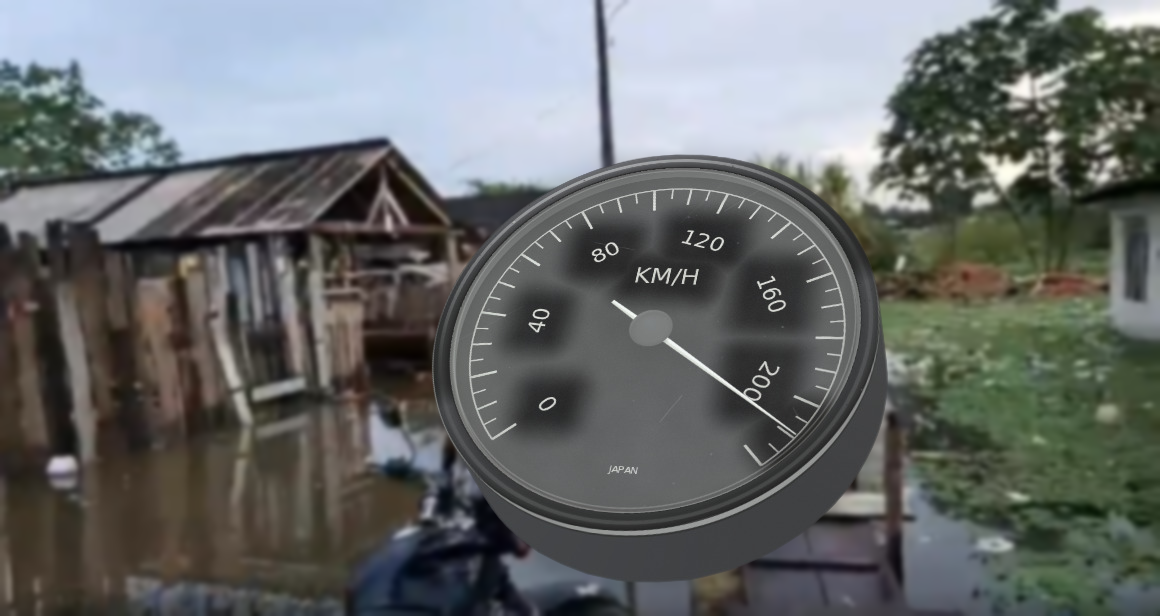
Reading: 210 km/h
